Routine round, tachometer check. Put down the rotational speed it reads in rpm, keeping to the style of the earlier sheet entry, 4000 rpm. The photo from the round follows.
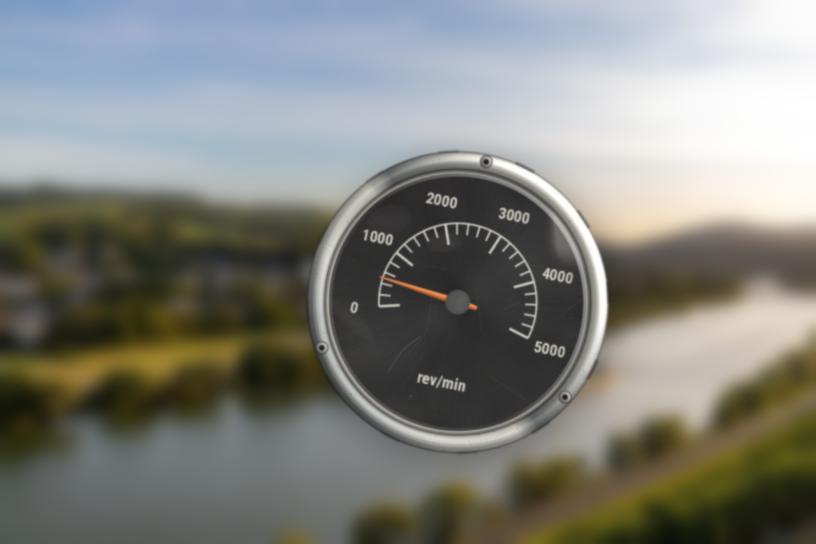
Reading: 500 rpm
